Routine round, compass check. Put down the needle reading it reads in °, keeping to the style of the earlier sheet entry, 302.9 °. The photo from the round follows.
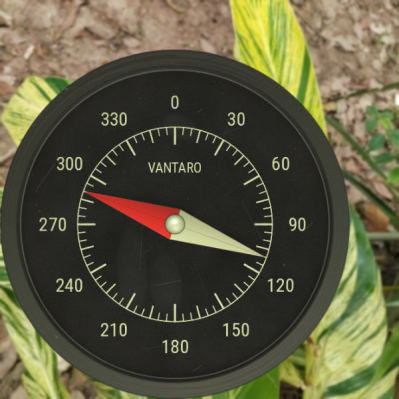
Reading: 290 °
